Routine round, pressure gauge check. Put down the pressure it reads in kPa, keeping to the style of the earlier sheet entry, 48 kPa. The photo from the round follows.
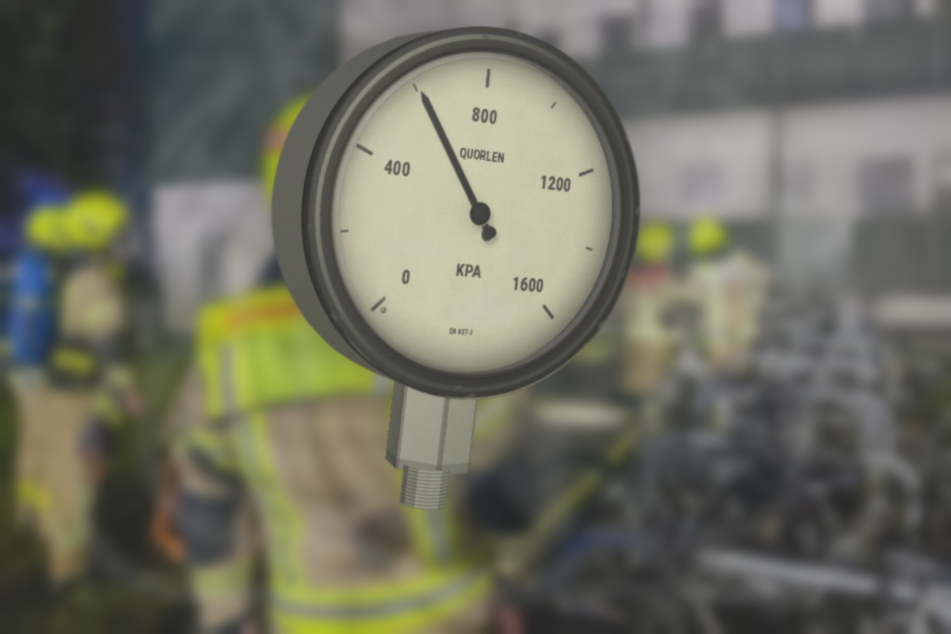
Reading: 600 kPa
